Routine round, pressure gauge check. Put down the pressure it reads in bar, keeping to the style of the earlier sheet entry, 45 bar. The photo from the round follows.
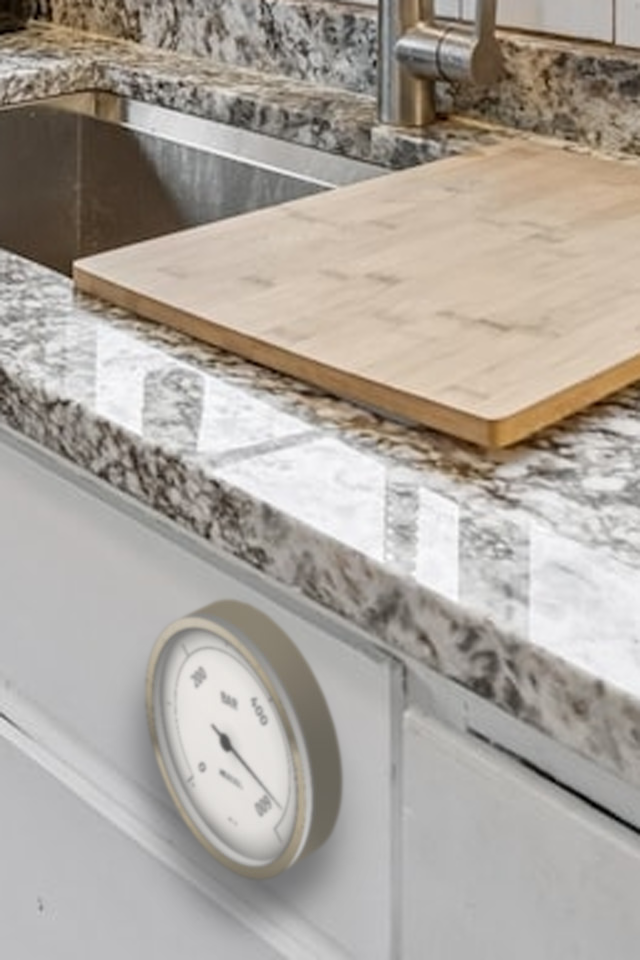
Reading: 550 bar
